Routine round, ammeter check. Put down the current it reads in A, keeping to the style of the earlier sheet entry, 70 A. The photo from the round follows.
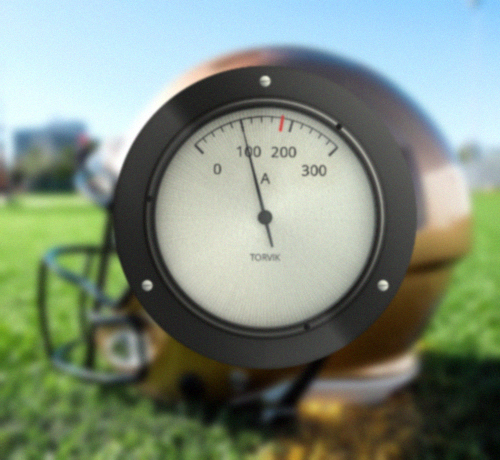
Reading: 100 A
